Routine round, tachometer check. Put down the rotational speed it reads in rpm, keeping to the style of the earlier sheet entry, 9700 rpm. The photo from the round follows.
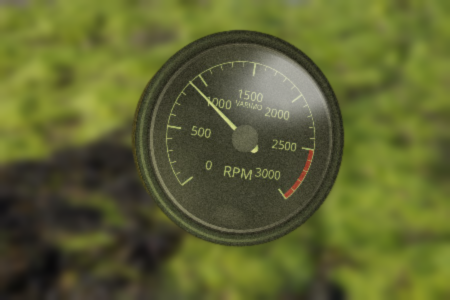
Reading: 900 rpm
